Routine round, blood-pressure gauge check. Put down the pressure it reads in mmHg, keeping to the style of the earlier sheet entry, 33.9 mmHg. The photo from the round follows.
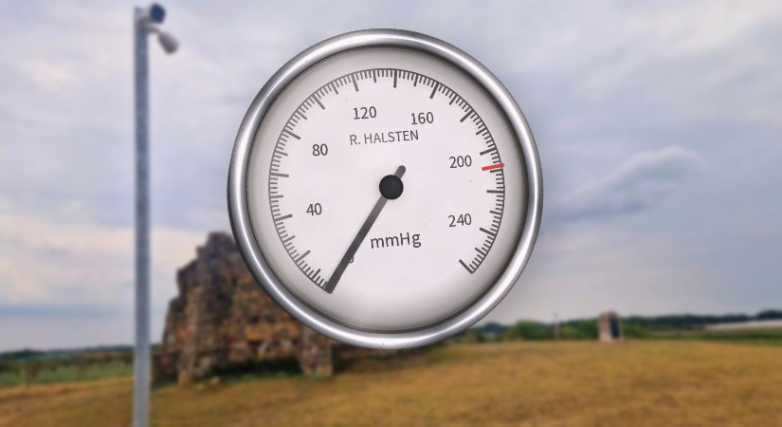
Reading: 2 mmHg
